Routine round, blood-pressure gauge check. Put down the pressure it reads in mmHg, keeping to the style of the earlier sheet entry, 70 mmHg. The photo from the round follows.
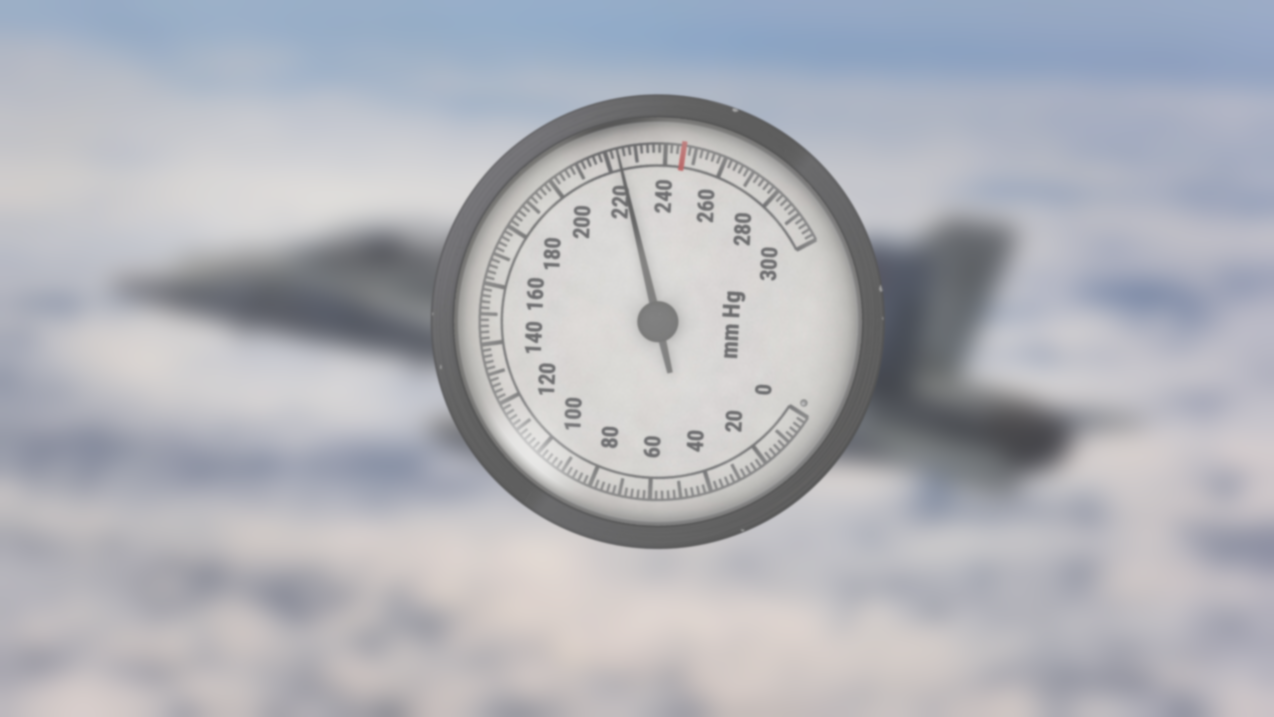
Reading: 224 mmHg
